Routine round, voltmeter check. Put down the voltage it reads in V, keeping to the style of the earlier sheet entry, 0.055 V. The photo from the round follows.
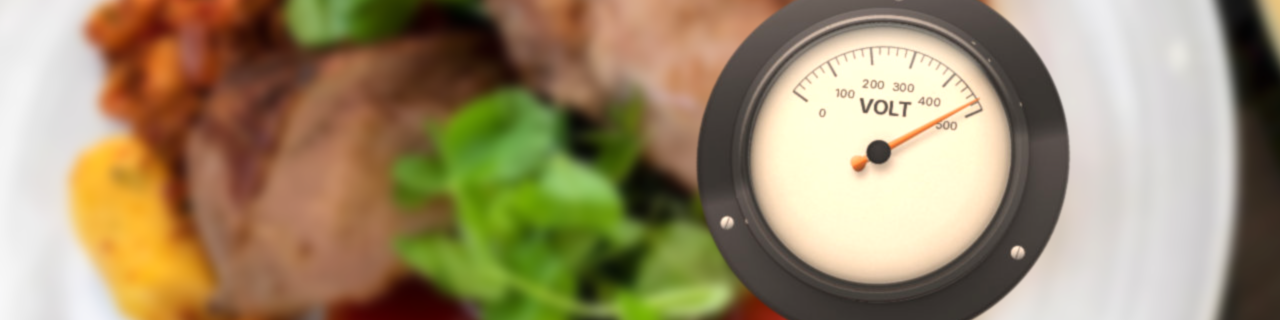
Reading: 480 V
